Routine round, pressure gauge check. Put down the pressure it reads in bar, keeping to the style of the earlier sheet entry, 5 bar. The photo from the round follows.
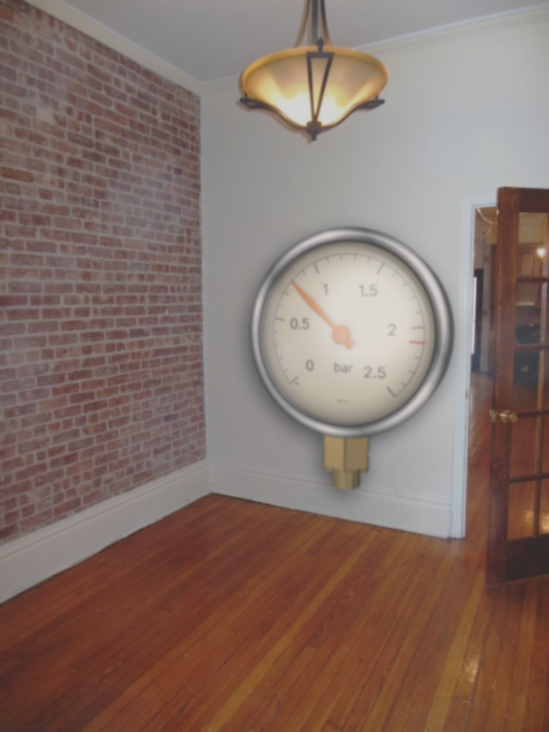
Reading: 0.8 bar
